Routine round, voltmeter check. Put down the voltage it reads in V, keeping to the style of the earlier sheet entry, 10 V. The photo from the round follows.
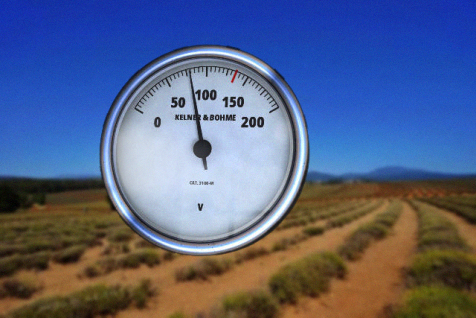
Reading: 80 V
